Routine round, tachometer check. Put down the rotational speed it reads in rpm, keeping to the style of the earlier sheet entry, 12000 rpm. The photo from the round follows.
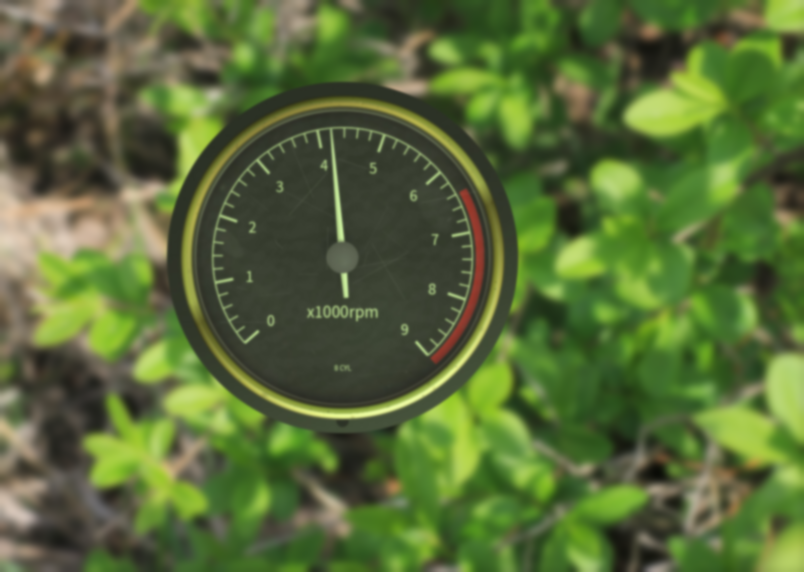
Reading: 4200 rpm
